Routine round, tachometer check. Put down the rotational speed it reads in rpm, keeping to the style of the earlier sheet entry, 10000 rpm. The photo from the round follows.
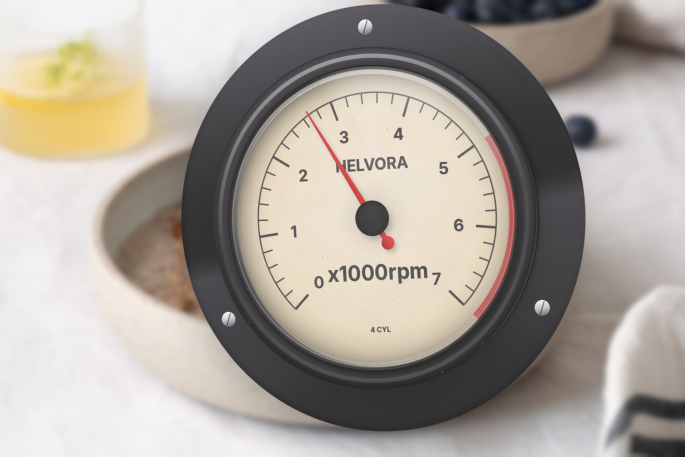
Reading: 2700 rpm
